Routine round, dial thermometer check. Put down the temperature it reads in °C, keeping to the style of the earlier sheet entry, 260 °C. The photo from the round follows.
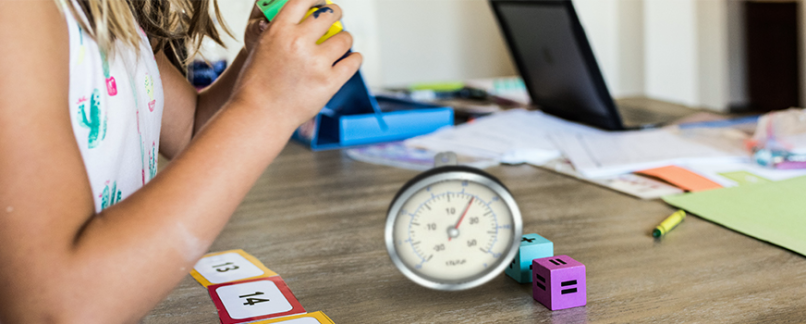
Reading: 20 °C
